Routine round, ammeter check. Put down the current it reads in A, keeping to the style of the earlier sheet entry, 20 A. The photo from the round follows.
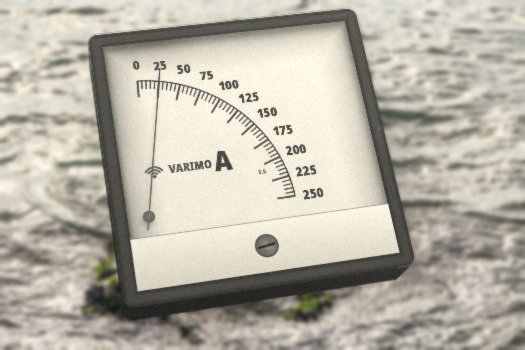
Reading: 25 A
